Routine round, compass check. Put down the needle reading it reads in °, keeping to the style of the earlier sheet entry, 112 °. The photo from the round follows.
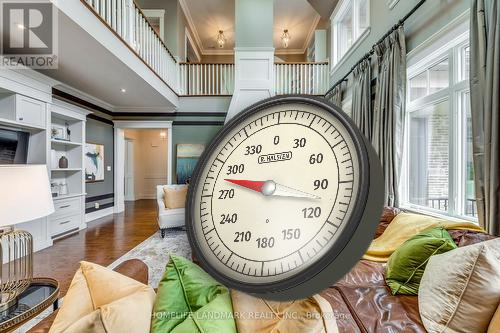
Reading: 285 °
